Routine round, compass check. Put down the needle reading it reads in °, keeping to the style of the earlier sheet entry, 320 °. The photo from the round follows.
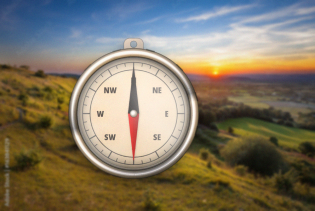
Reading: 180 °
